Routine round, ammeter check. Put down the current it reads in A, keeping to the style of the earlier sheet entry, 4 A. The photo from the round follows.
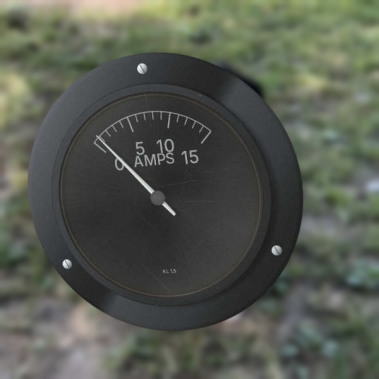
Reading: 1 A
